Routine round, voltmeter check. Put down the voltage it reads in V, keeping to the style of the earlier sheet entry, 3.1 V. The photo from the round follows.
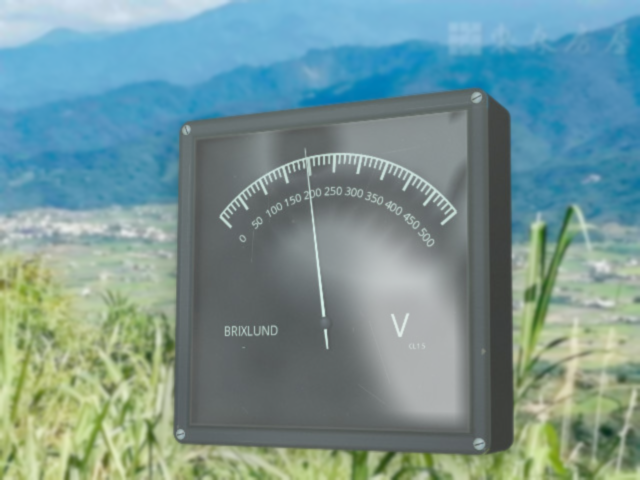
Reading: 200 V
